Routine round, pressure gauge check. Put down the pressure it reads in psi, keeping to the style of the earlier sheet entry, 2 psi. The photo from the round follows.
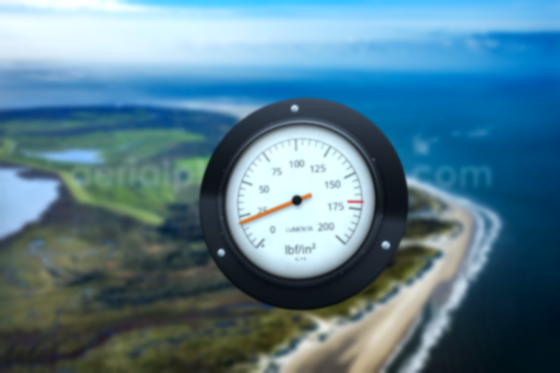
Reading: 20 psi
